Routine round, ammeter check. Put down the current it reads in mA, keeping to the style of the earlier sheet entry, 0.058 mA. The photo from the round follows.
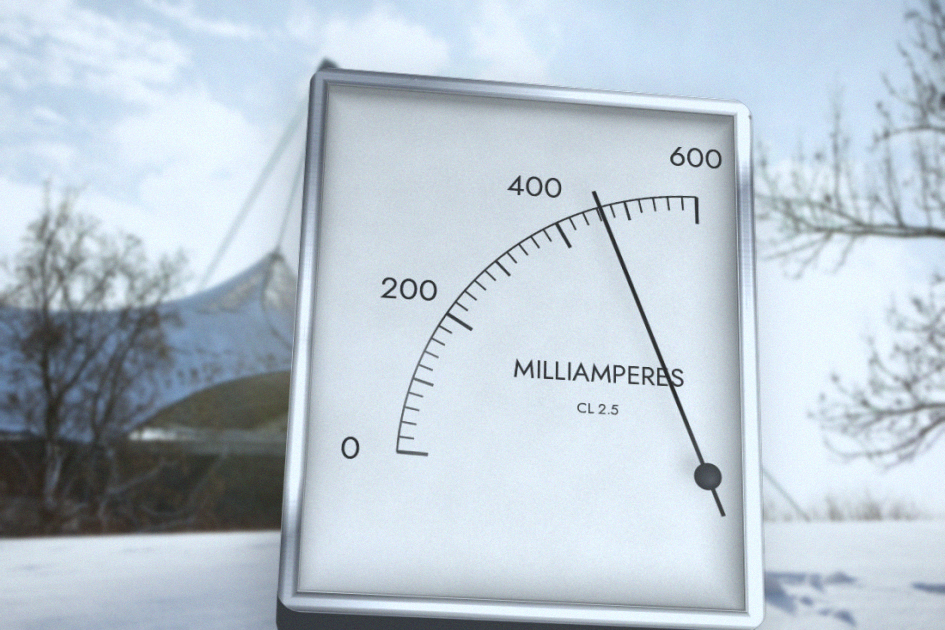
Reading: 460 mA
